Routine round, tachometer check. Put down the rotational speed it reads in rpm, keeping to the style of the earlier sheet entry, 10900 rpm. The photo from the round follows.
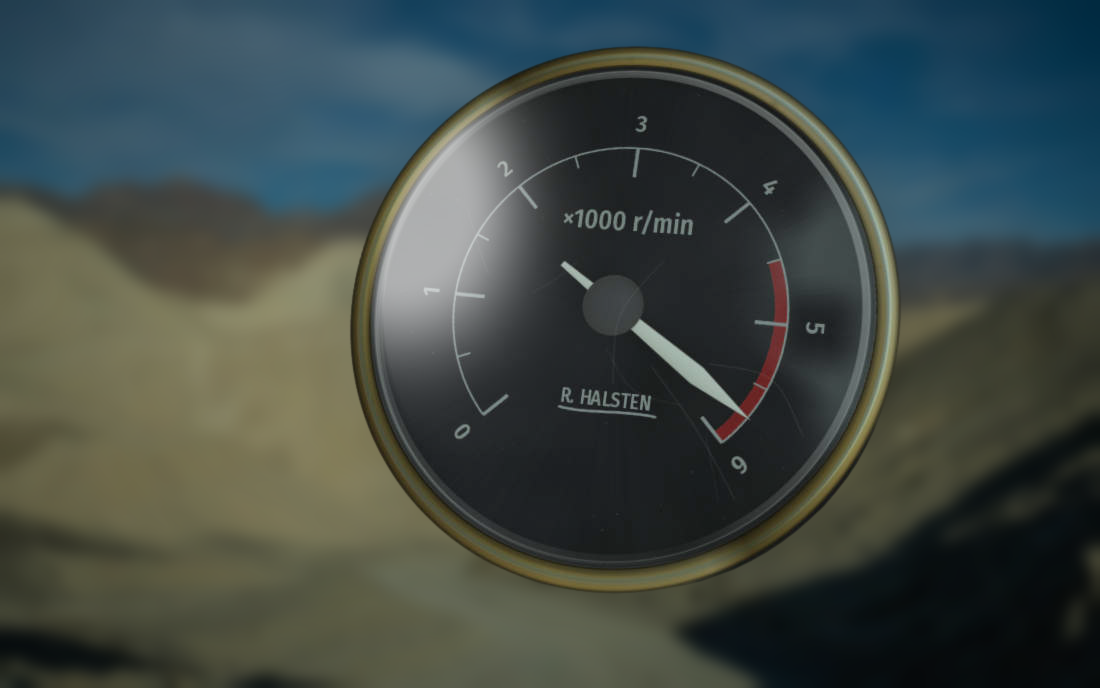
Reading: 5750 rpm
